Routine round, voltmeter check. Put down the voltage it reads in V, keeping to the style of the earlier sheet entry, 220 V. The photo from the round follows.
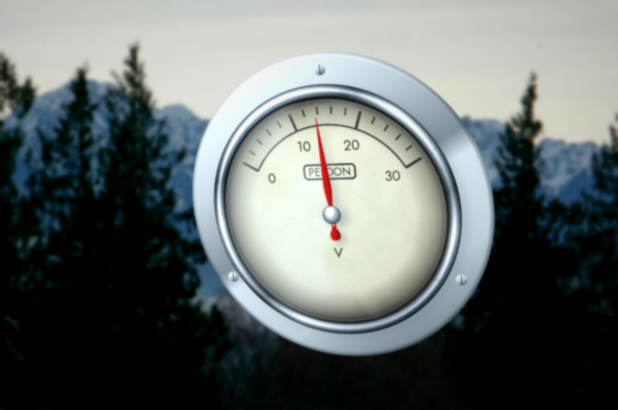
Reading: 14 V
